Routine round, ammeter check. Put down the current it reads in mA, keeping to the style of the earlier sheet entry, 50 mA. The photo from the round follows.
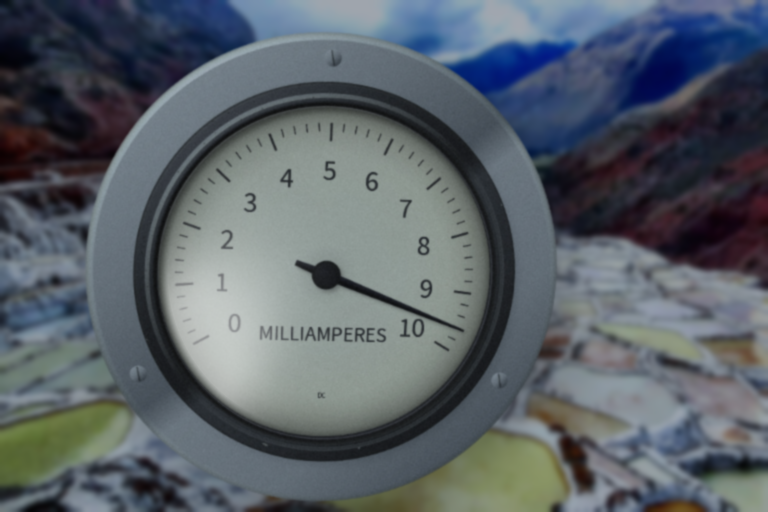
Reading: 9.6 mA
